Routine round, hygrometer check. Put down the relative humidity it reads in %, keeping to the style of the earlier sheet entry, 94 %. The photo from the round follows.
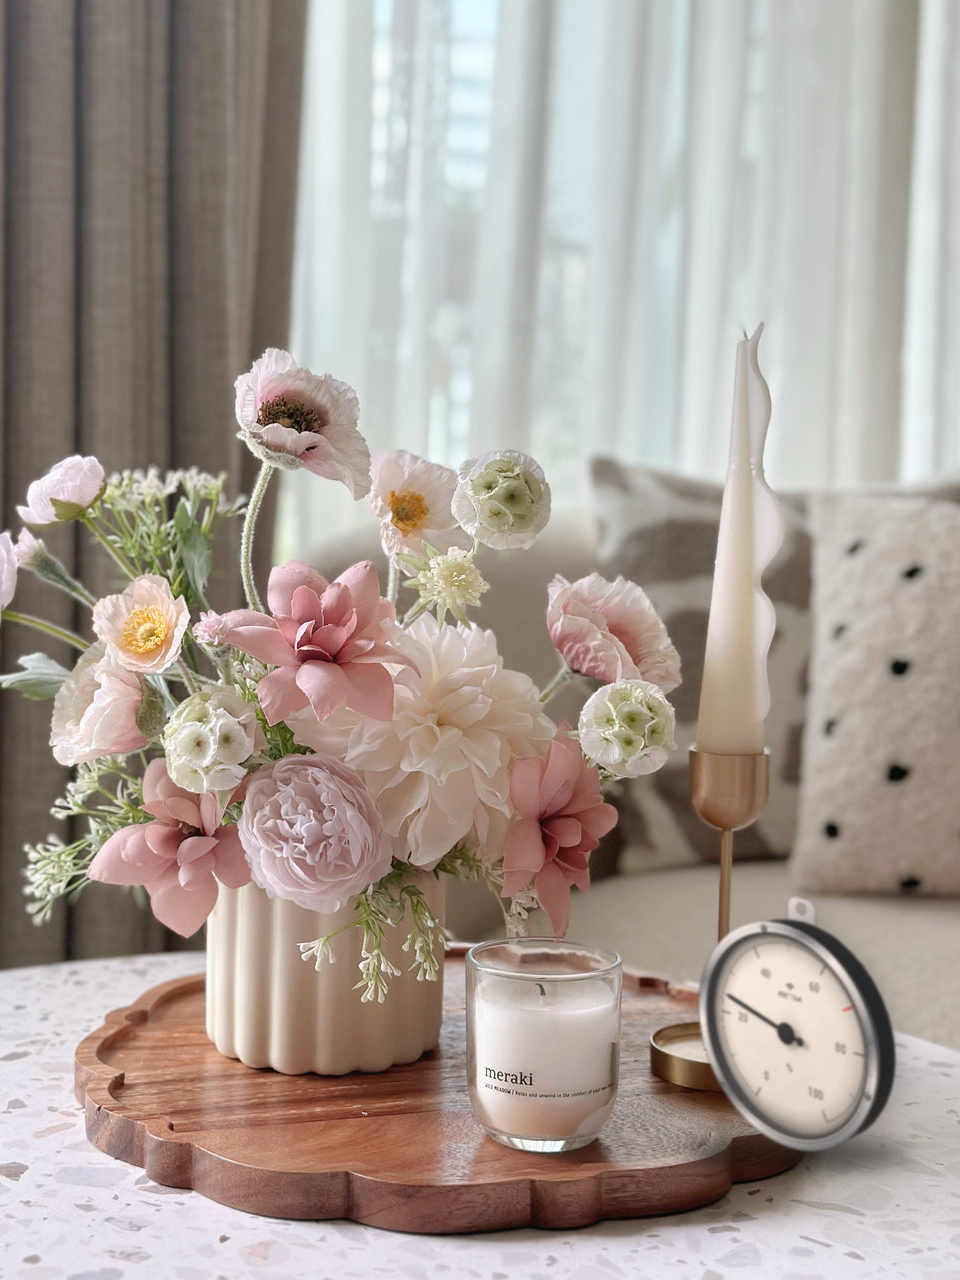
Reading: 25 %
